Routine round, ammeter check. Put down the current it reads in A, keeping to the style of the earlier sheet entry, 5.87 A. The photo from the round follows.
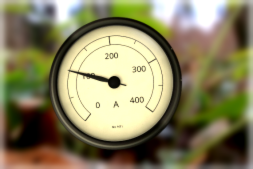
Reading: 100 A
